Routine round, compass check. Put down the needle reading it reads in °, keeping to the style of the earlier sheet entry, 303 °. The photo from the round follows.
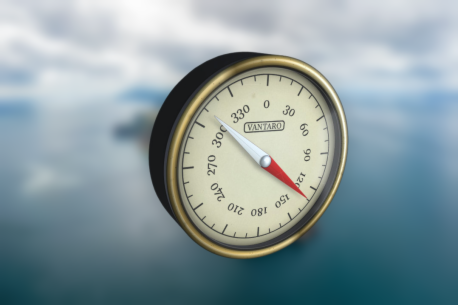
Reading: 130 °
